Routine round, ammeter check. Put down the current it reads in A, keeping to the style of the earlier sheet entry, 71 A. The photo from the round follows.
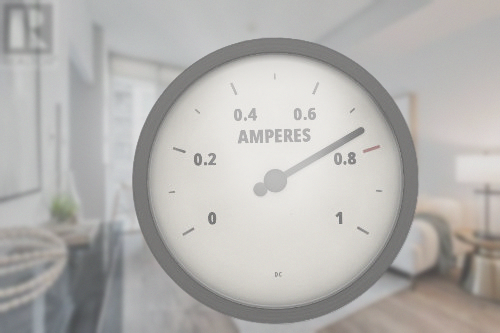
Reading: 0.75 A
